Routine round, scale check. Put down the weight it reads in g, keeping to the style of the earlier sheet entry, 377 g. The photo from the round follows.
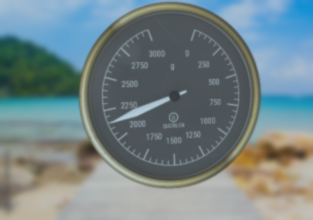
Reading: 2150 g
